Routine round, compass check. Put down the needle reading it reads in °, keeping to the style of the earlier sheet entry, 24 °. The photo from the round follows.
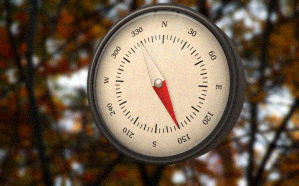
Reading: 150 °
